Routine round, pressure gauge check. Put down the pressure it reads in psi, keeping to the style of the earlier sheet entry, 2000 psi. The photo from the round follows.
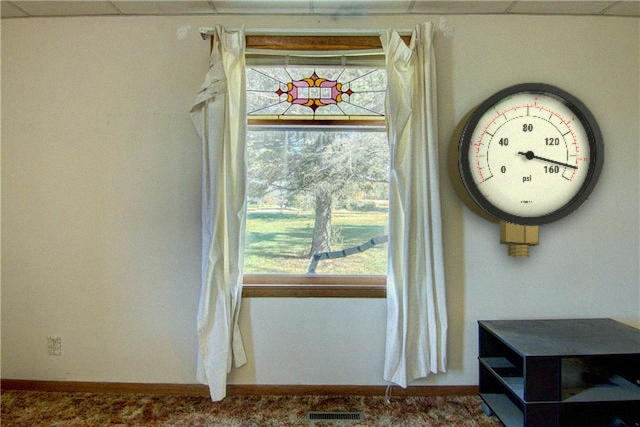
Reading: 150 psi
